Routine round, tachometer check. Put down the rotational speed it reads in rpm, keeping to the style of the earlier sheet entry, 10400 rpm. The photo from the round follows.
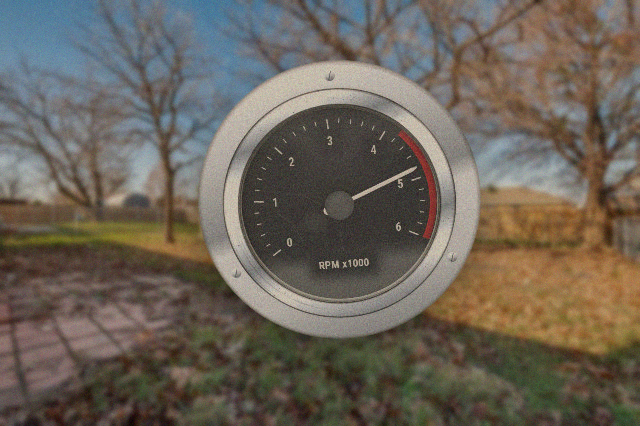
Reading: 4800 rpm
